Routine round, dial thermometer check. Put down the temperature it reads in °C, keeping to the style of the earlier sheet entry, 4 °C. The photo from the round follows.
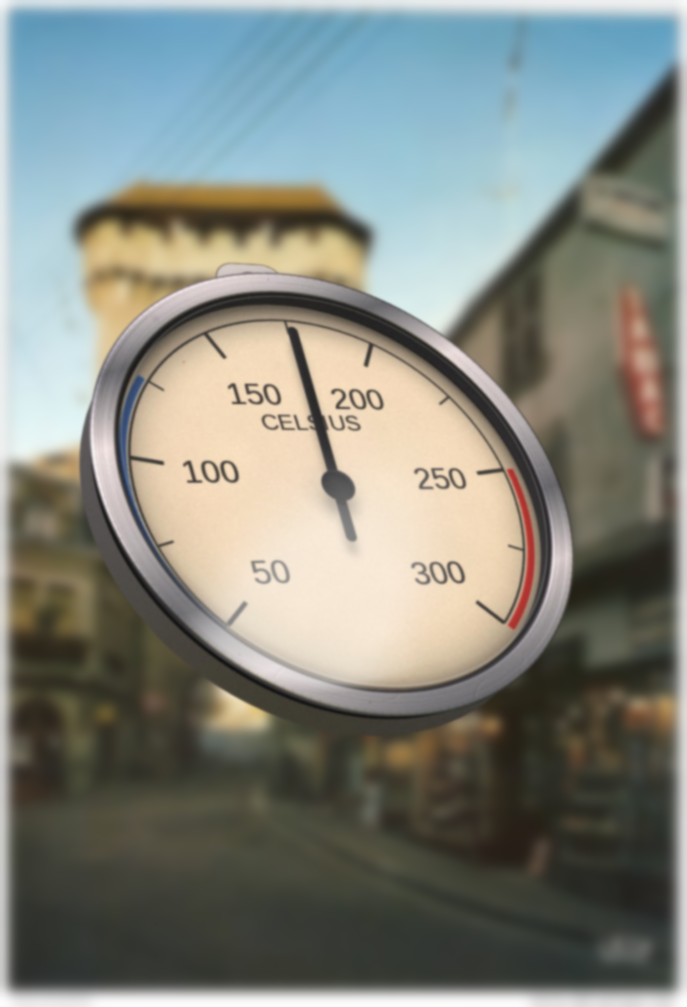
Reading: 175 °C
